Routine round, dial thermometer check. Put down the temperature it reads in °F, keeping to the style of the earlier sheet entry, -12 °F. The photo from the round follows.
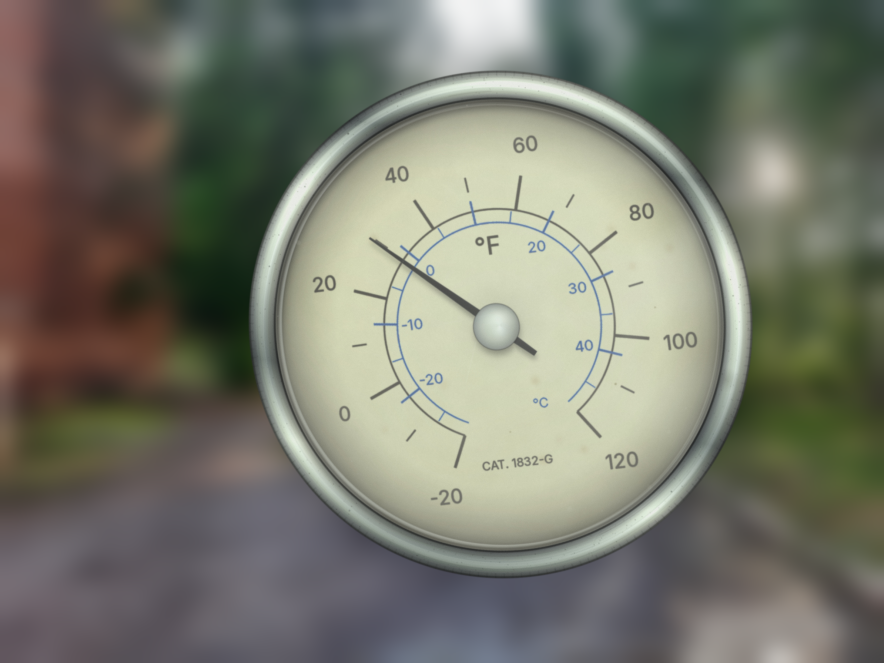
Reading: 30 °F
